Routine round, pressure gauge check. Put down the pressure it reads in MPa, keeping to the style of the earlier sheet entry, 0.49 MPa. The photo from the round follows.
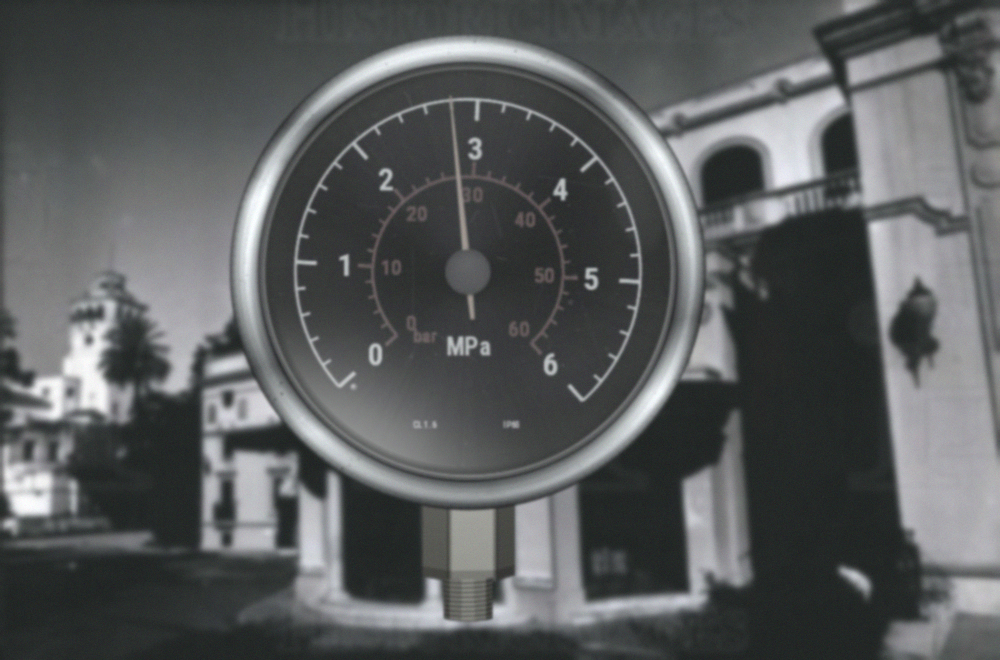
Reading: 2.8 MPa
